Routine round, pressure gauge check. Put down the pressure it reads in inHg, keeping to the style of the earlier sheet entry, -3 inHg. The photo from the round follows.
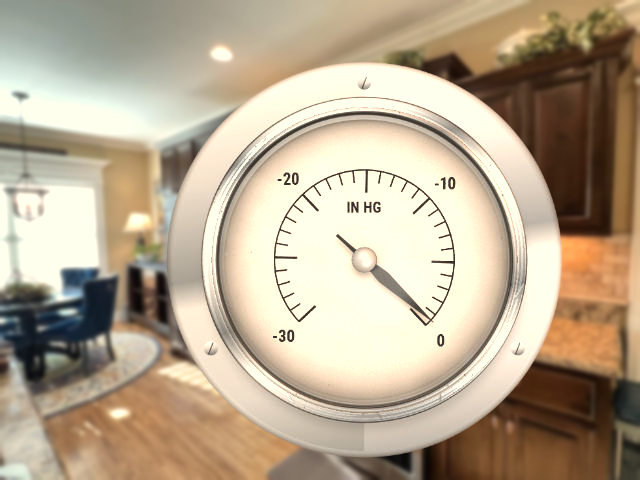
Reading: -0.5 inHg
